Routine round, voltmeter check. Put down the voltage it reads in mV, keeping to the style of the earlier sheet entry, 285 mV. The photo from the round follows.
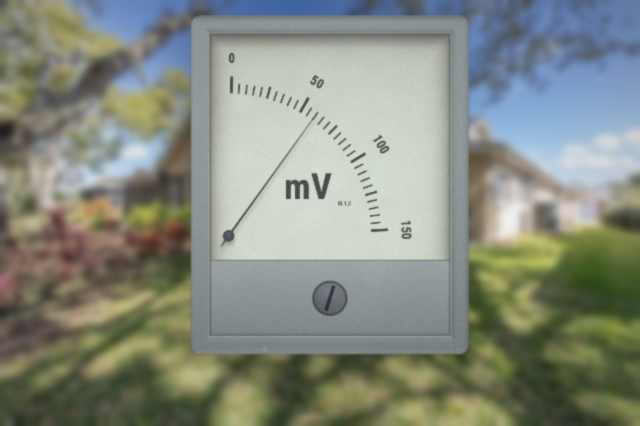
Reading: 60 mV
